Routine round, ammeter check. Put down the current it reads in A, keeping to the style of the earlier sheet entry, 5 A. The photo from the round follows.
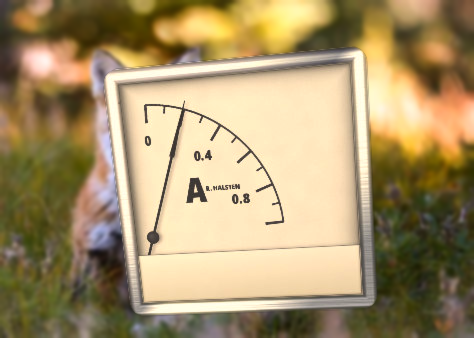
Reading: 0.2 A
